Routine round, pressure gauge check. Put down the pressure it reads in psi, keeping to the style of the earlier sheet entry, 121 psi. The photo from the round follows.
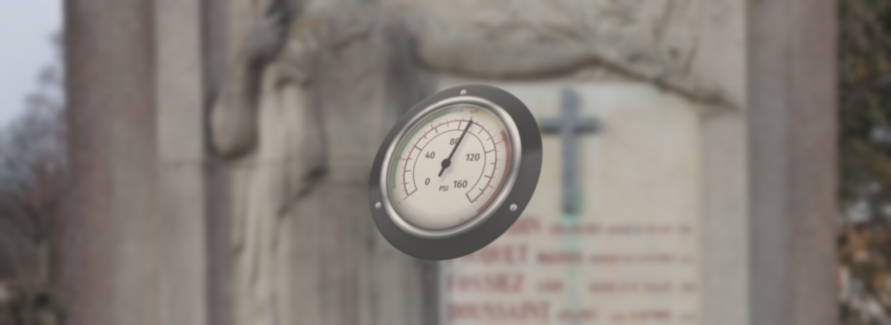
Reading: 90 psi
